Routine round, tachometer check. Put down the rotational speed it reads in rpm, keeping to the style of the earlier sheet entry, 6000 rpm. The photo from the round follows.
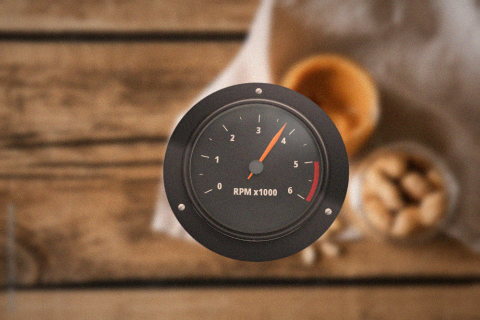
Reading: 3750 rpm
